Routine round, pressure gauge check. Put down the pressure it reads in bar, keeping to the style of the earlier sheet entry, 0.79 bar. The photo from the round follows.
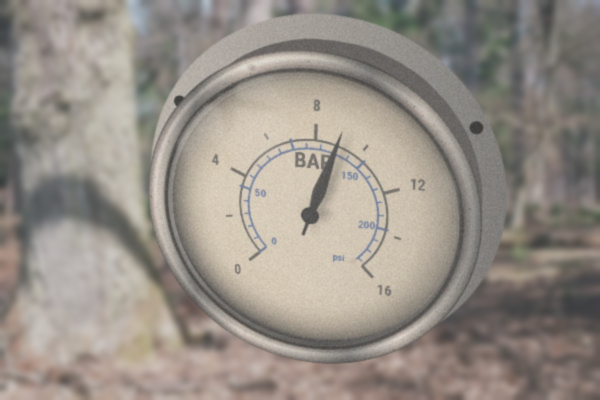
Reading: 9 bar
